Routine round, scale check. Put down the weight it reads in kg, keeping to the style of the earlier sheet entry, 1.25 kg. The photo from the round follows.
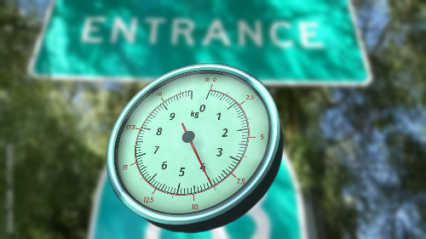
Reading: 4 kg
